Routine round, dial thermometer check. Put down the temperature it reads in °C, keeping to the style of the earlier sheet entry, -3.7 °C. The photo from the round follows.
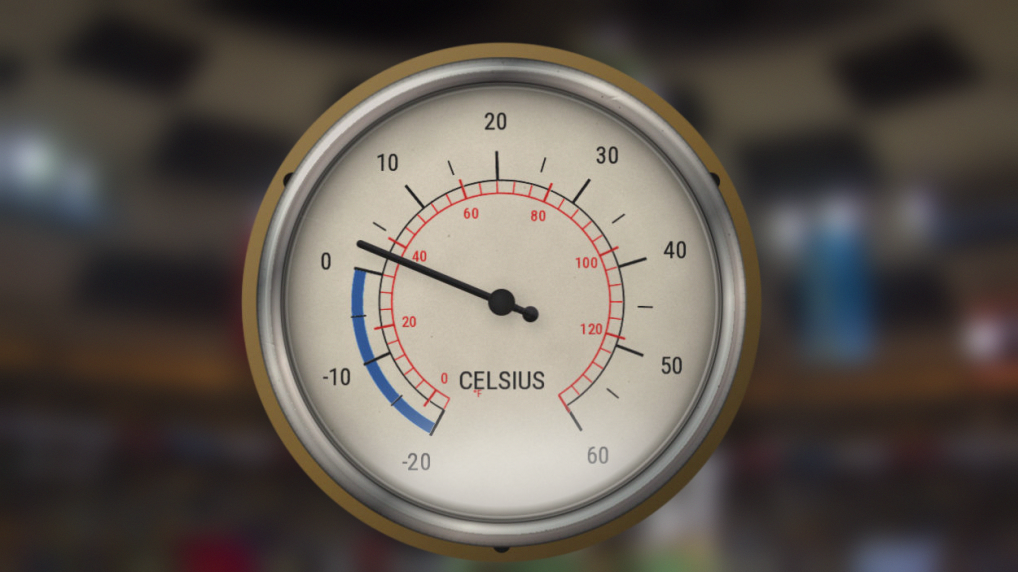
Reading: 2.5 °C
